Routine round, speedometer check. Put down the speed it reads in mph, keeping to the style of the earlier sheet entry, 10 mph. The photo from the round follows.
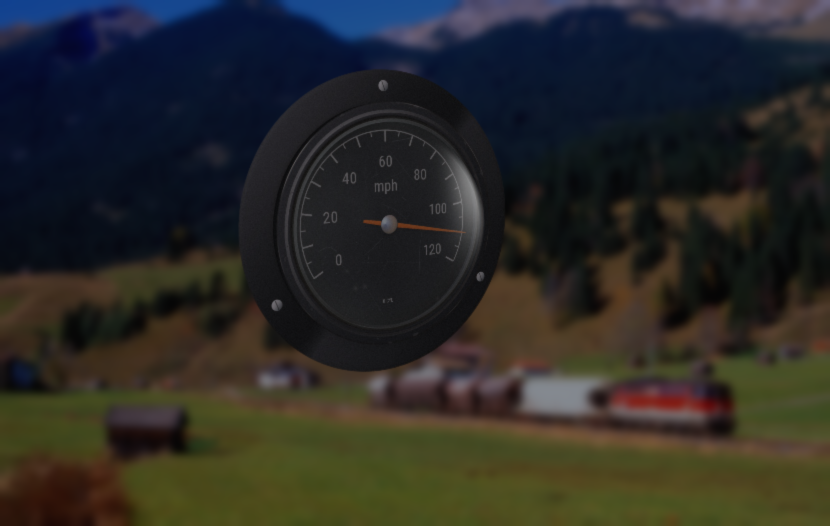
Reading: 110 mph
